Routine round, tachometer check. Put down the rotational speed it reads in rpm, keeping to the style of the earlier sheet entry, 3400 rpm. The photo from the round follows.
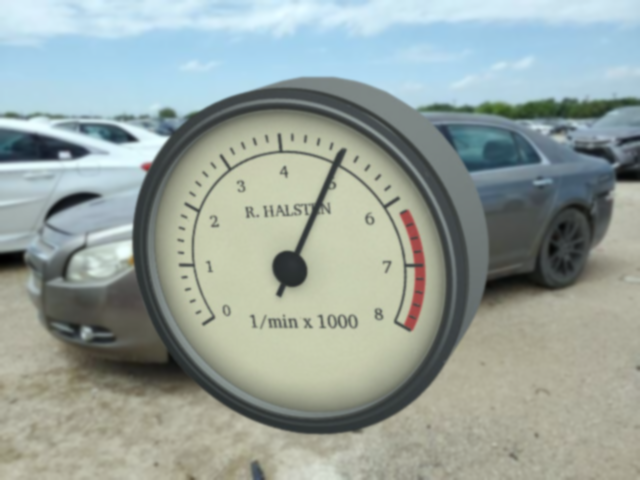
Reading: 5000 rpm
